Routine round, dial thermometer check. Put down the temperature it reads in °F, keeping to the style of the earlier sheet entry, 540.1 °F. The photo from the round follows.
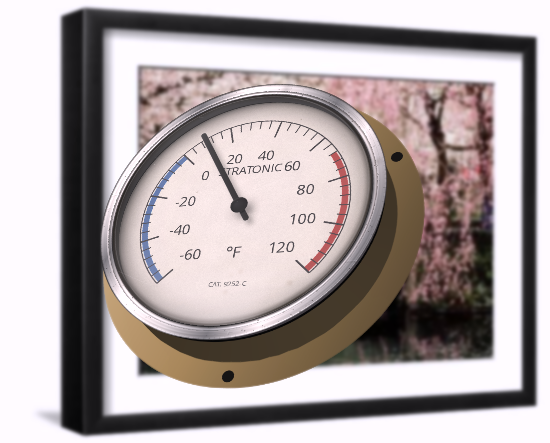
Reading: 10 °F
